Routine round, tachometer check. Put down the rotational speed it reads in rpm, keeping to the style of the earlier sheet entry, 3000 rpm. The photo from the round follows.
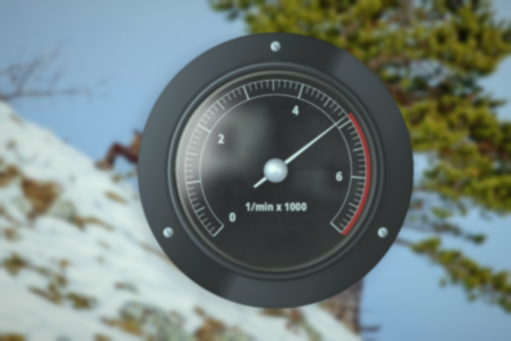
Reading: 4900 rpm
